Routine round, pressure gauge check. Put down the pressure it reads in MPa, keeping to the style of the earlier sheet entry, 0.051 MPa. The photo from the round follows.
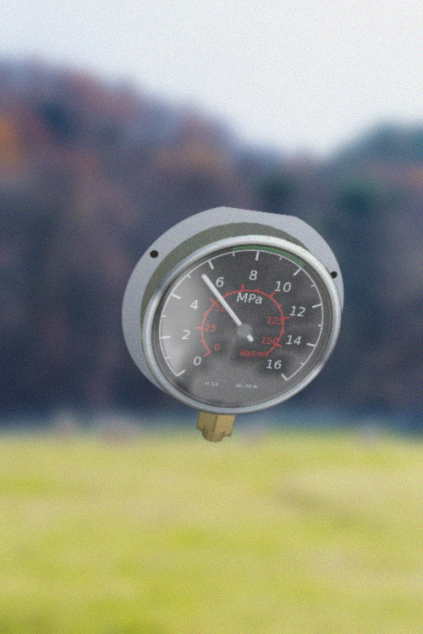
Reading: 5.5 MPa
